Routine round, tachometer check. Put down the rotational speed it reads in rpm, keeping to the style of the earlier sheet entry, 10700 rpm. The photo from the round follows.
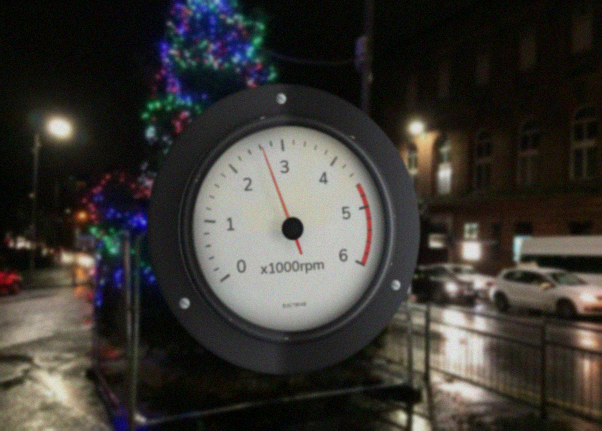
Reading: 2600 rpm
